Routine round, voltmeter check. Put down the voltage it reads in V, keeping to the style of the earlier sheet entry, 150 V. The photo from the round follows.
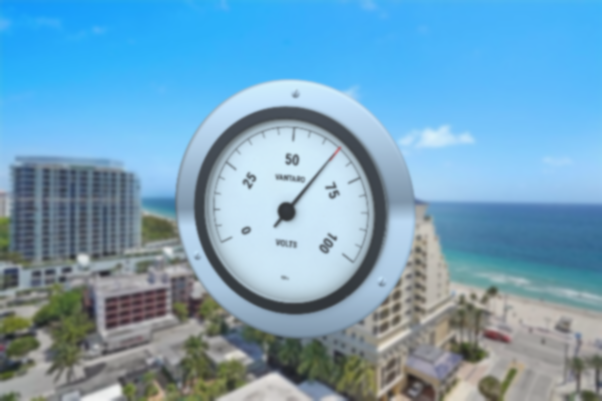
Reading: 65 V
